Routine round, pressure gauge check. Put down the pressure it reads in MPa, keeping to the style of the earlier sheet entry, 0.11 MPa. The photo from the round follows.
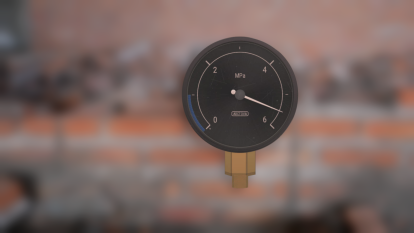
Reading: 5.5 MPa
